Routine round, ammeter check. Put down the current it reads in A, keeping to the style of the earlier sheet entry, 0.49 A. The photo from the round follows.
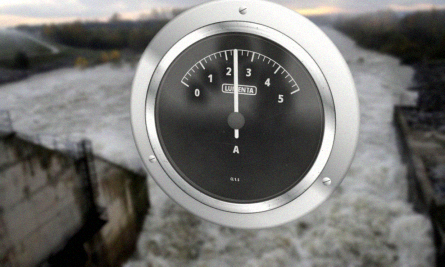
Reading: 2.4 A
